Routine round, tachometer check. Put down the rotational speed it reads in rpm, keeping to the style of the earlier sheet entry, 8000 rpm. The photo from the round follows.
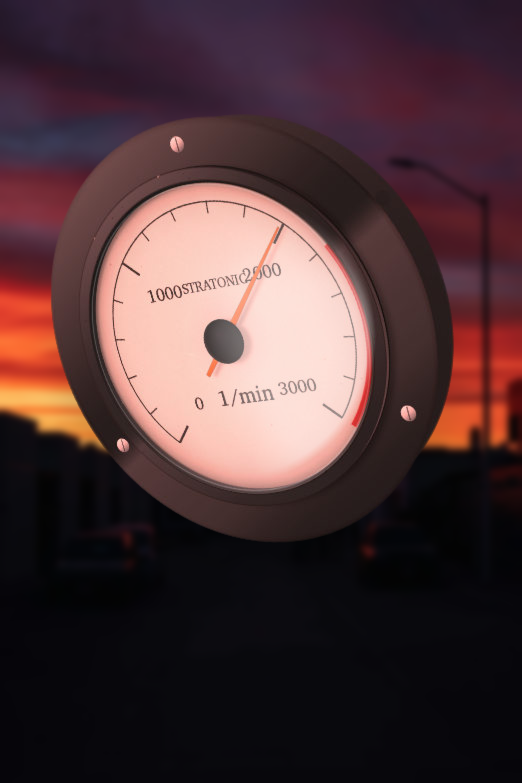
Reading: 2000 rpm
